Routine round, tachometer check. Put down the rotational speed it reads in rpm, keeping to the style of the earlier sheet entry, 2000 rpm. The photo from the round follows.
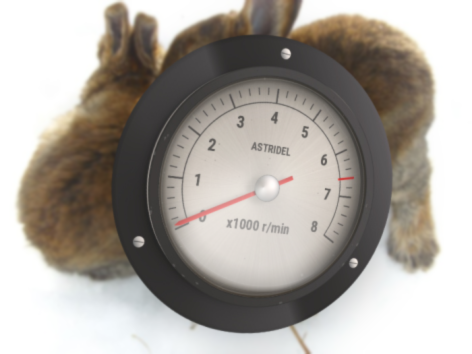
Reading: 100 rpm
